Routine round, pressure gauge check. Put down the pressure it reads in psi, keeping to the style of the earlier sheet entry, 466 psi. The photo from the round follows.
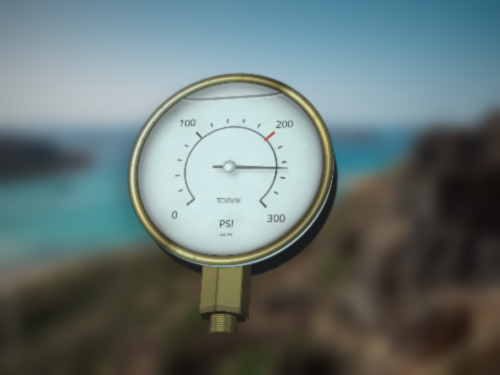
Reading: 250 psi
